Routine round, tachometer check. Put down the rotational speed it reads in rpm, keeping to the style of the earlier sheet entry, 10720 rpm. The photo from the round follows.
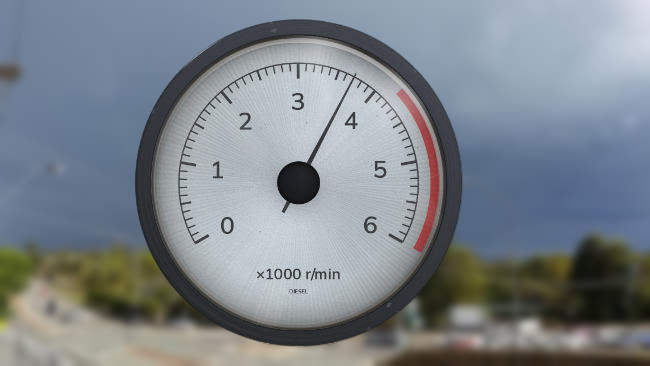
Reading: 3700 rpm
